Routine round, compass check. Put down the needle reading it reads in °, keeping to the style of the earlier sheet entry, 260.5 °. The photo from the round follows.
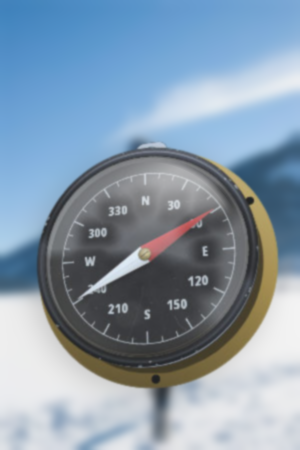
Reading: 60 °
